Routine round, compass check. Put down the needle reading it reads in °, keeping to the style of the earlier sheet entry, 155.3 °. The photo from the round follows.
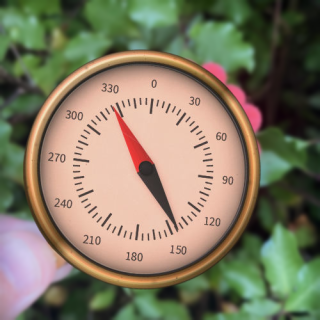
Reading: 325 °
